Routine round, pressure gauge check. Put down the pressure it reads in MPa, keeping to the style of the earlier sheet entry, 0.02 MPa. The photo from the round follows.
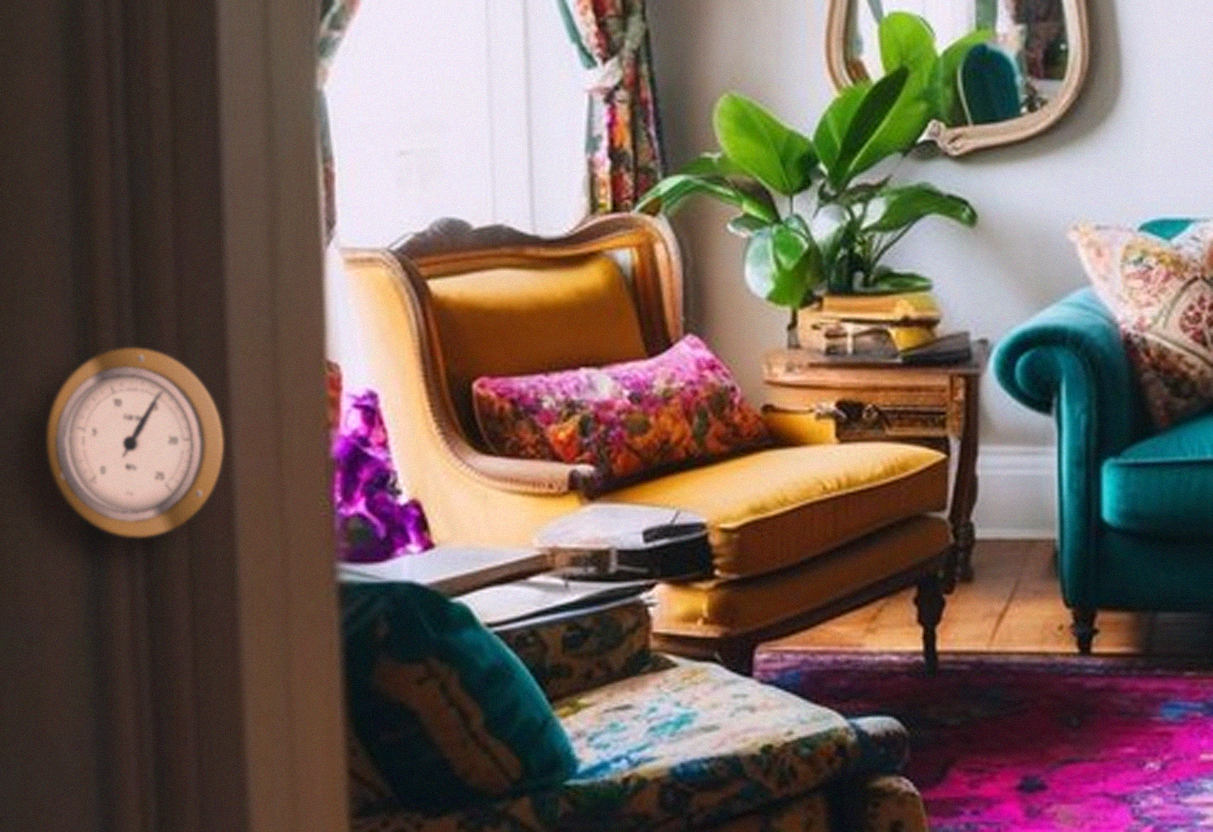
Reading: 15 MPa
